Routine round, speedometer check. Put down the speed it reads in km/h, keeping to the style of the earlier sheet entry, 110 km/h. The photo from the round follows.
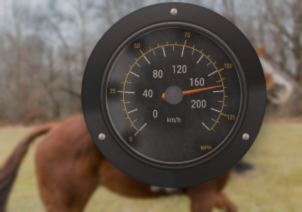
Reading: 175 km/h
